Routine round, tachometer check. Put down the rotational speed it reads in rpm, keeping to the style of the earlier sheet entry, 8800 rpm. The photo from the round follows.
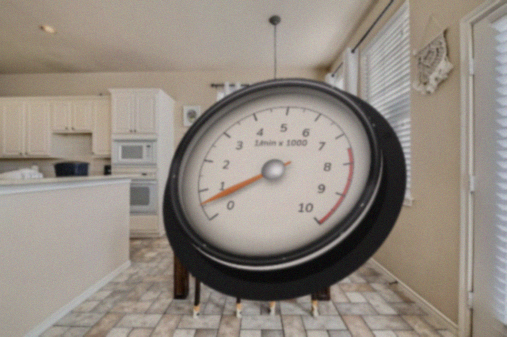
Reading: 500 rpm
